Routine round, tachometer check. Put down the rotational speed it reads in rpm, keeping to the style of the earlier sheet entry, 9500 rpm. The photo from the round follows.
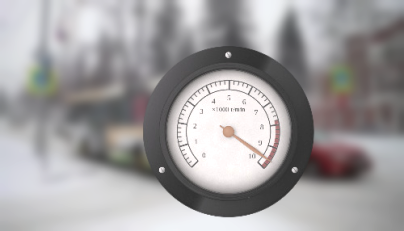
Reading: 9600 rpm
